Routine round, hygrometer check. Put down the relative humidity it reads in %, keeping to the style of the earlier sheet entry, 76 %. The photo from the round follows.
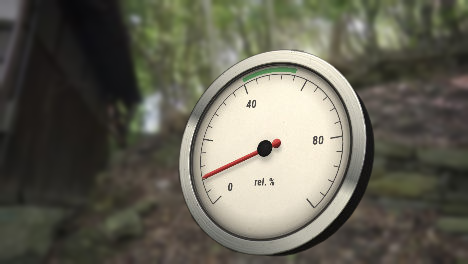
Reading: 8 %
